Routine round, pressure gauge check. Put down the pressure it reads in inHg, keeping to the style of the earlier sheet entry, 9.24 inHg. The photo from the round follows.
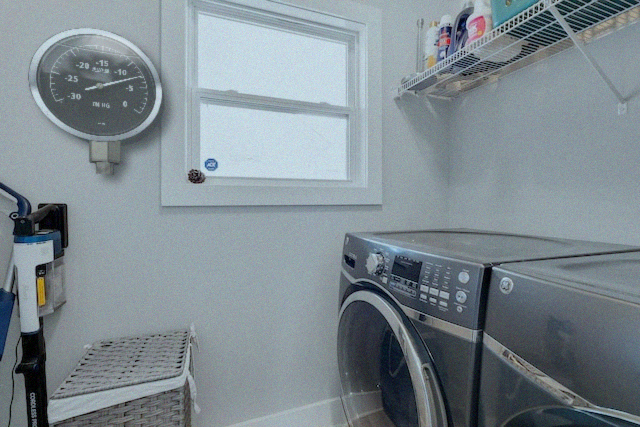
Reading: -7 inHg
